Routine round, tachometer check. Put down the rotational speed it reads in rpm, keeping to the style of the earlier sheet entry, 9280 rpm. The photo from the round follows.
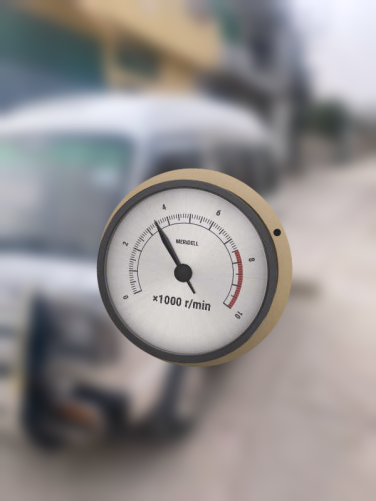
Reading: 3500 rpm
